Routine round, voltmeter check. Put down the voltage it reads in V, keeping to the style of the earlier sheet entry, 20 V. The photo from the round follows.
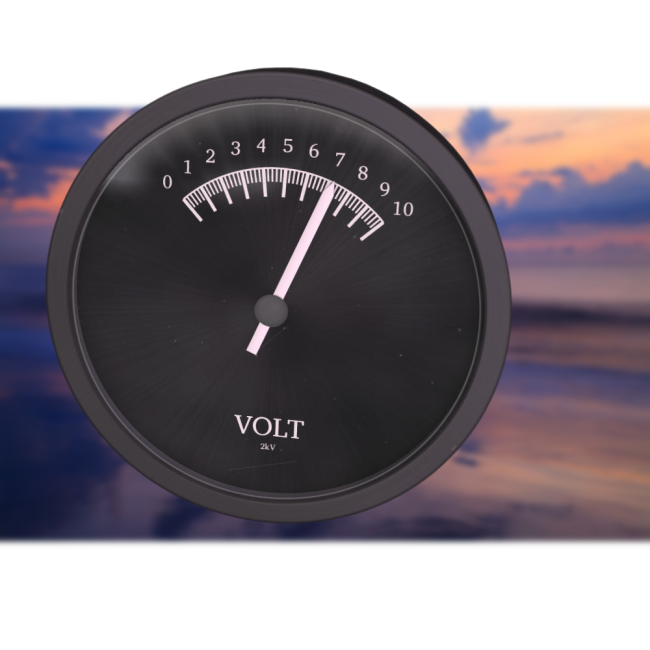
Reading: 7.2 V
